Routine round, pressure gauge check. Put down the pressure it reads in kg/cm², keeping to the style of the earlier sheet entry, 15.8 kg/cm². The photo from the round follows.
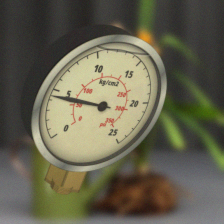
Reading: 4.5 kg/cm²
